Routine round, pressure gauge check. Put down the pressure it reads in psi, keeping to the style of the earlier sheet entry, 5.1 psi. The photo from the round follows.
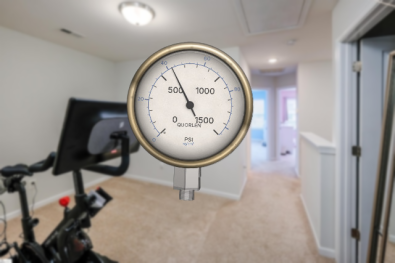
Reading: 600 psi
